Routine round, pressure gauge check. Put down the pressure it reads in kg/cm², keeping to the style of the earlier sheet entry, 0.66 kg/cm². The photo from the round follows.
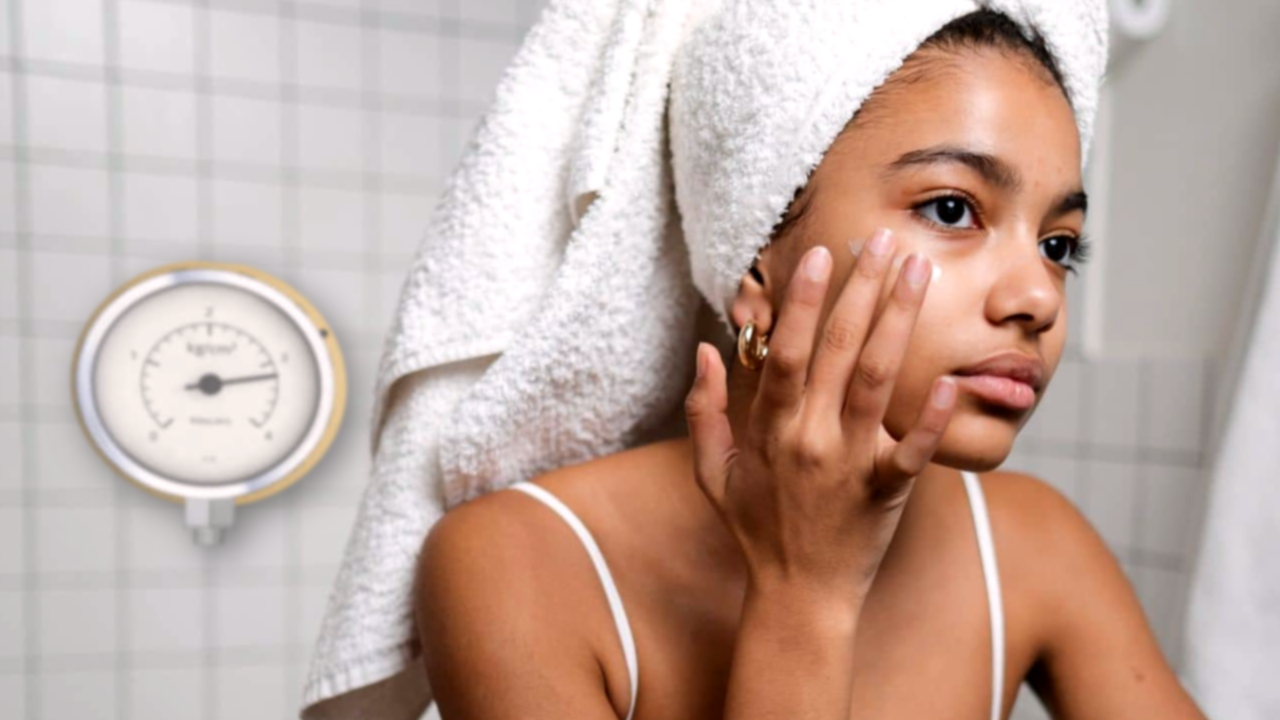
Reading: 3.2 kg/cm²
